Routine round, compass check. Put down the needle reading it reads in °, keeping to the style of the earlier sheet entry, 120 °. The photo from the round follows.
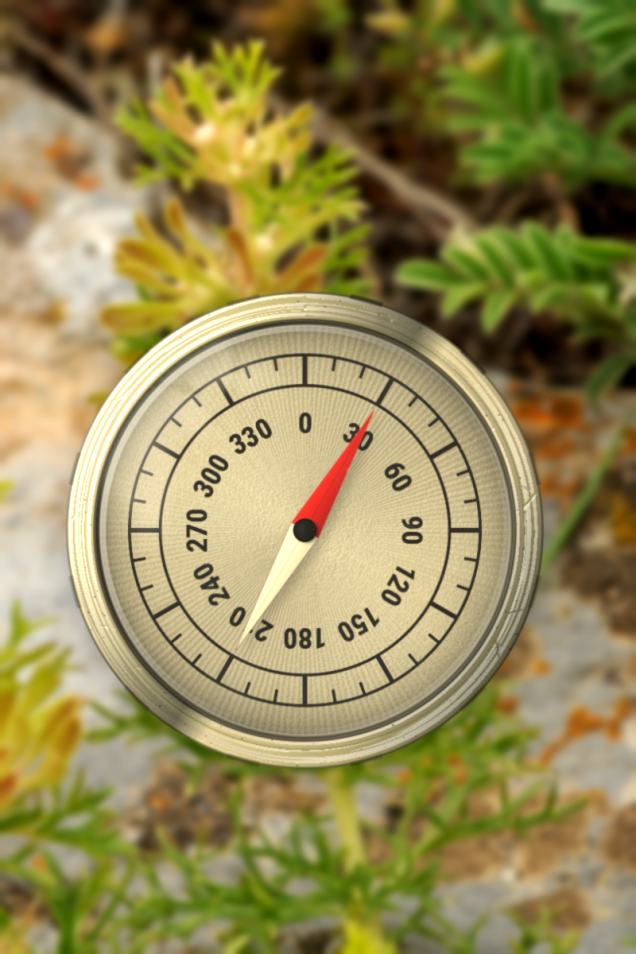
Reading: 30 °
